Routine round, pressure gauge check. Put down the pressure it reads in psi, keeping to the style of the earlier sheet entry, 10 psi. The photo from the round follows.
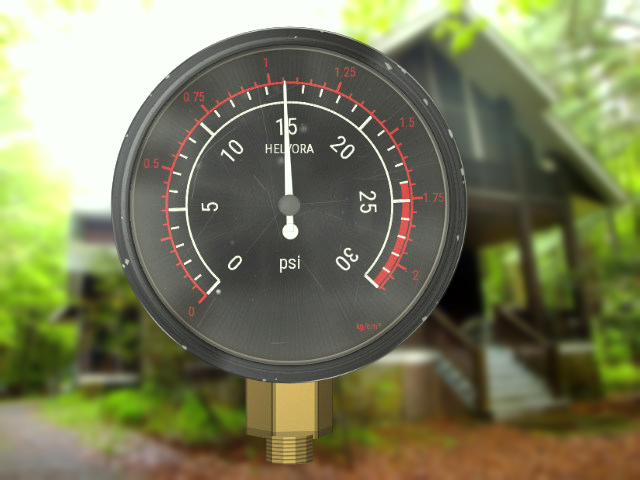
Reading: 15 psi
